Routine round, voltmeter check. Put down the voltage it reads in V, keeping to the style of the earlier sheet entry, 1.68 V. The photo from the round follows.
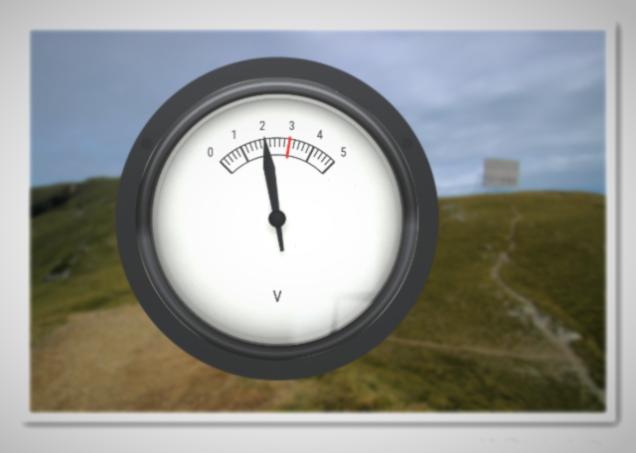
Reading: 2 V
